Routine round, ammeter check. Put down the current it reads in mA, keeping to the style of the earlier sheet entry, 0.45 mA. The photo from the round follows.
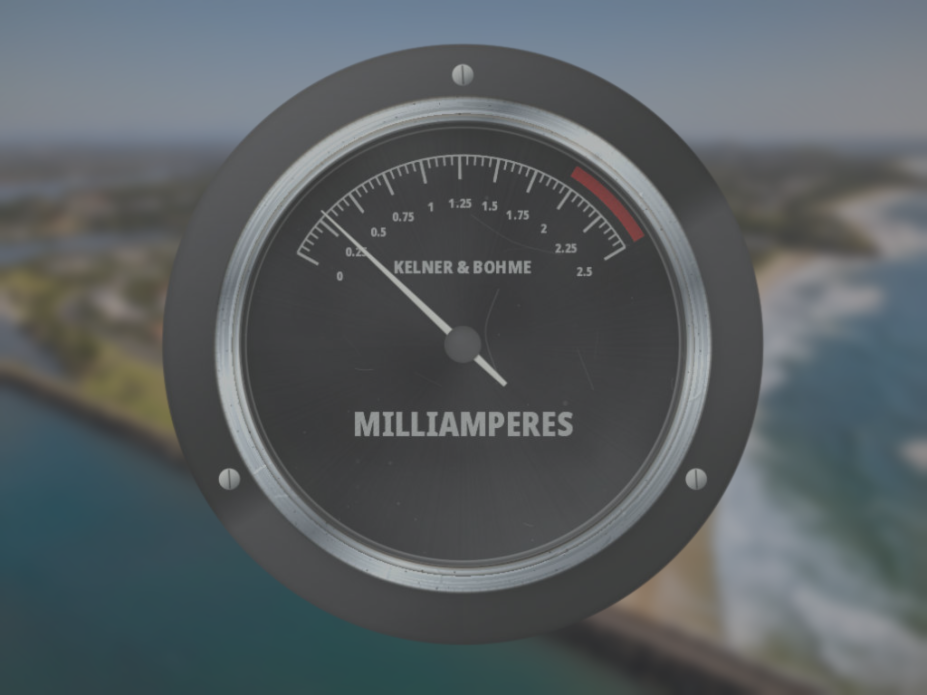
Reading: 0.3 mA
